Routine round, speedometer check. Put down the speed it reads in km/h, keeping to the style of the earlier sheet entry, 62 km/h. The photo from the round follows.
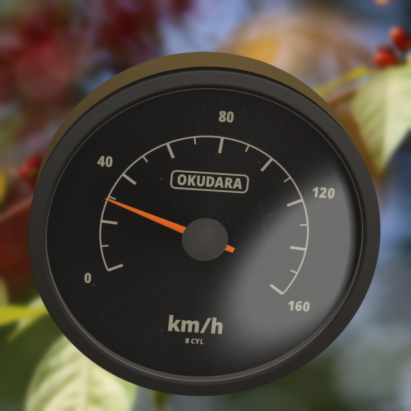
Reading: 30 km/h
